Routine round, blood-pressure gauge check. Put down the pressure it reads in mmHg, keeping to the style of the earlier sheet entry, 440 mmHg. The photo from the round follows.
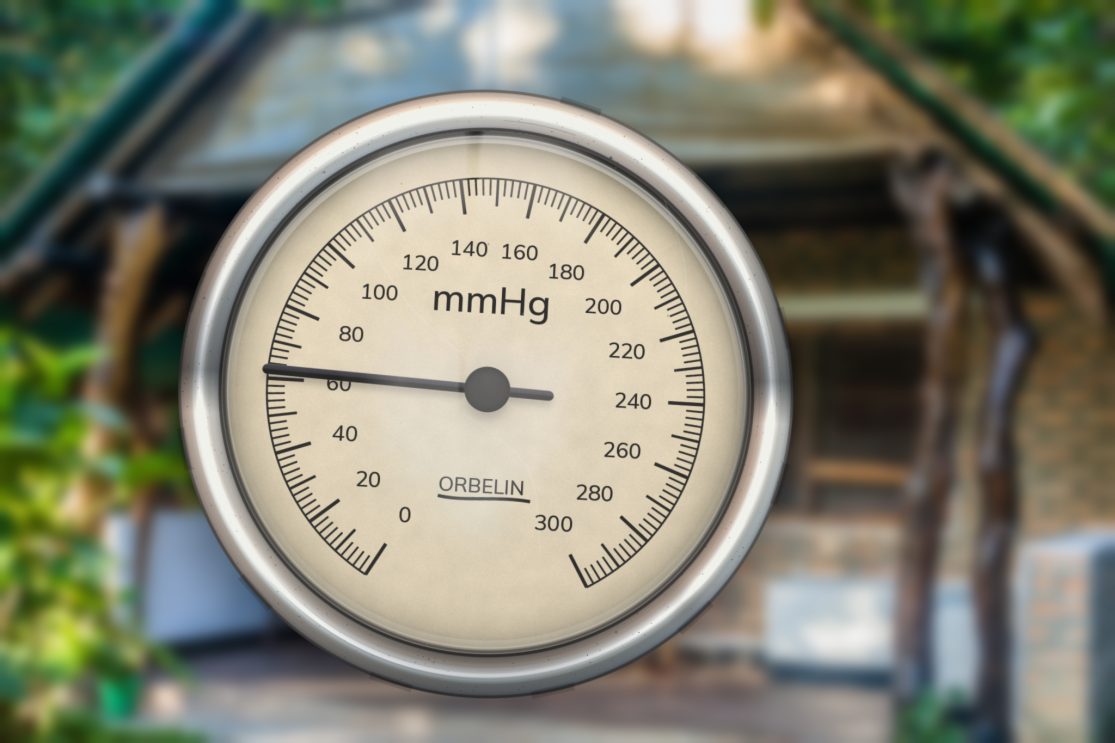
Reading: 62 mmHg
